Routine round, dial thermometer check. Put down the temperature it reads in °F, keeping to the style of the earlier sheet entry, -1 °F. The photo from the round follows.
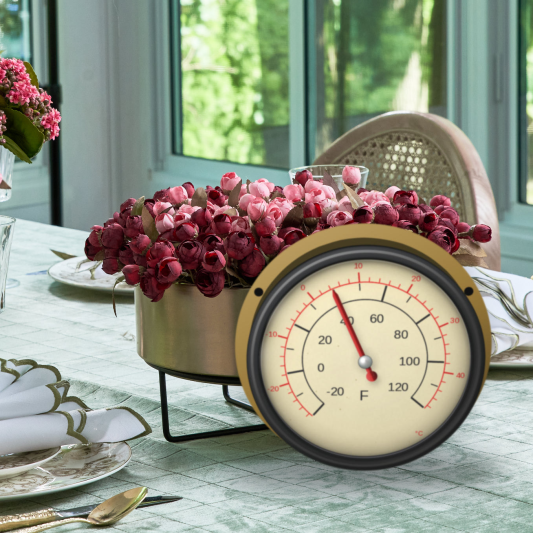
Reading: 40 °F
